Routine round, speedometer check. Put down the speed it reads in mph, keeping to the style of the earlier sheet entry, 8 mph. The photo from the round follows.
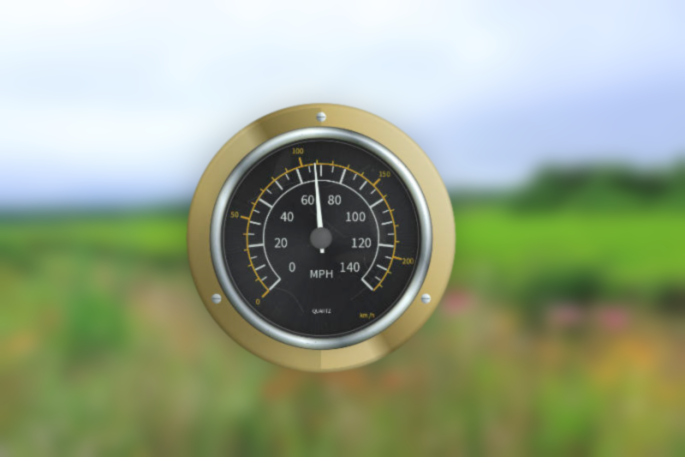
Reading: 67.5 mph
